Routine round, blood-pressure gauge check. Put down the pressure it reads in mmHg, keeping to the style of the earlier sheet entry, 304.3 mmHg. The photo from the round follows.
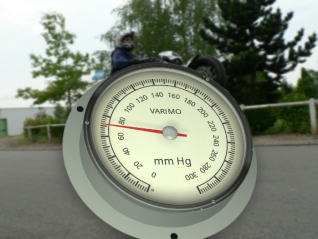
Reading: 70 mmHg
